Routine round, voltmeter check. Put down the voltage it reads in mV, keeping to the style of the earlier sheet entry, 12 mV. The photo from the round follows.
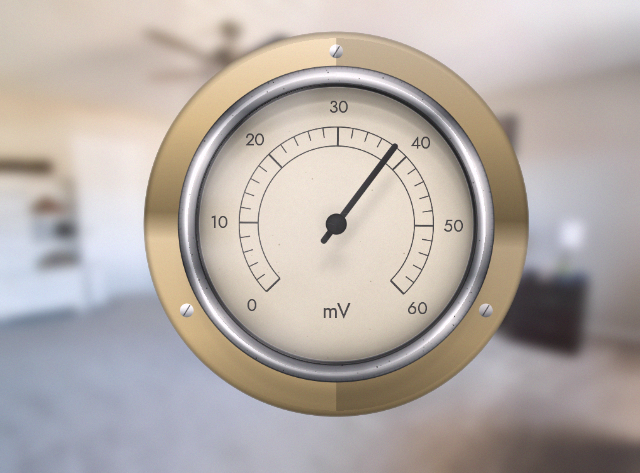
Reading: 38 mV
